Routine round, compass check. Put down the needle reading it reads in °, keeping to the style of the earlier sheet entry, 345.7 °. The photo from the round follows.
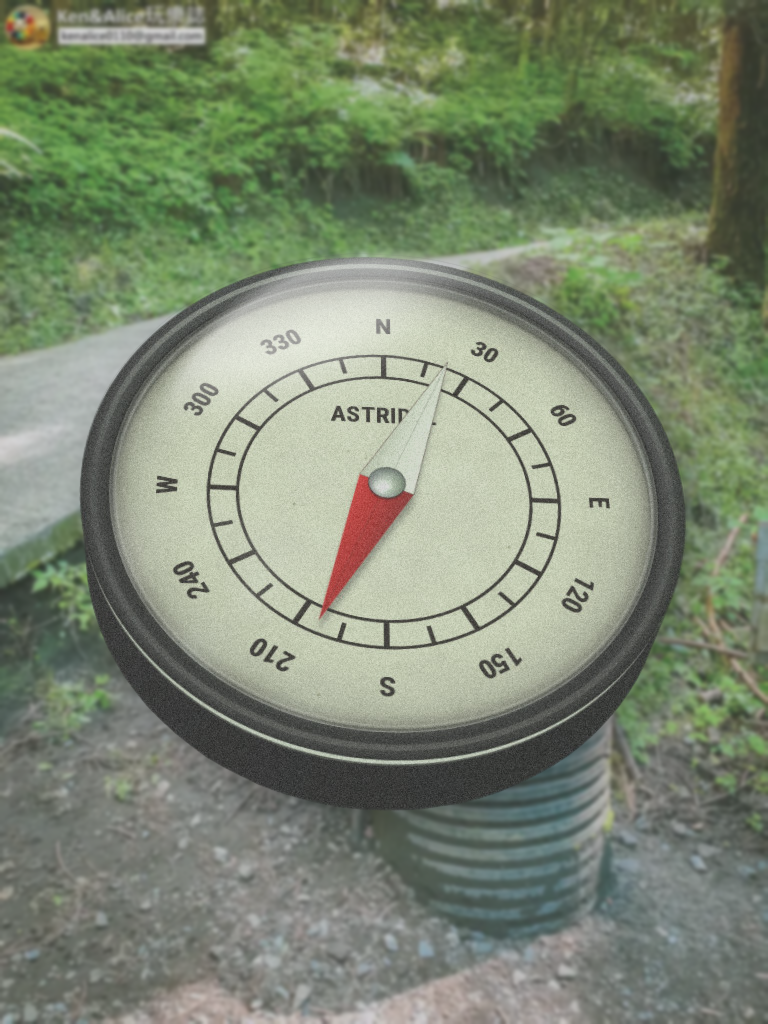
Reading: 202.5 °
